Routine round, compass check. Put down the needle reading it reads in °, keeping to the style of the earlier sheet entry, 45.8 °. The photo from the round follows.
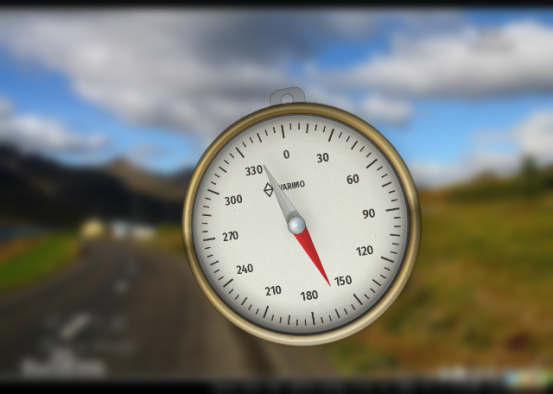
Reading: 160 °
